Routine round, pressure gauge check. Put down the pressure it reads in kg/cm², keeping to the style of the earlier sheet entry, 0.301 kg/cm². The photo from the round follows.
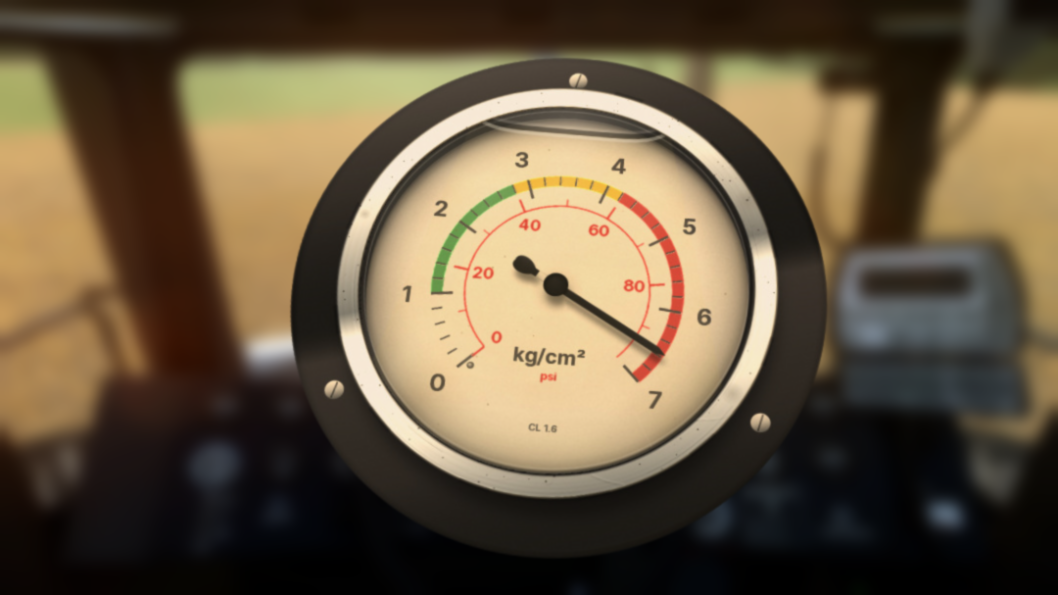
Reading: 6.6 kg/cm²
